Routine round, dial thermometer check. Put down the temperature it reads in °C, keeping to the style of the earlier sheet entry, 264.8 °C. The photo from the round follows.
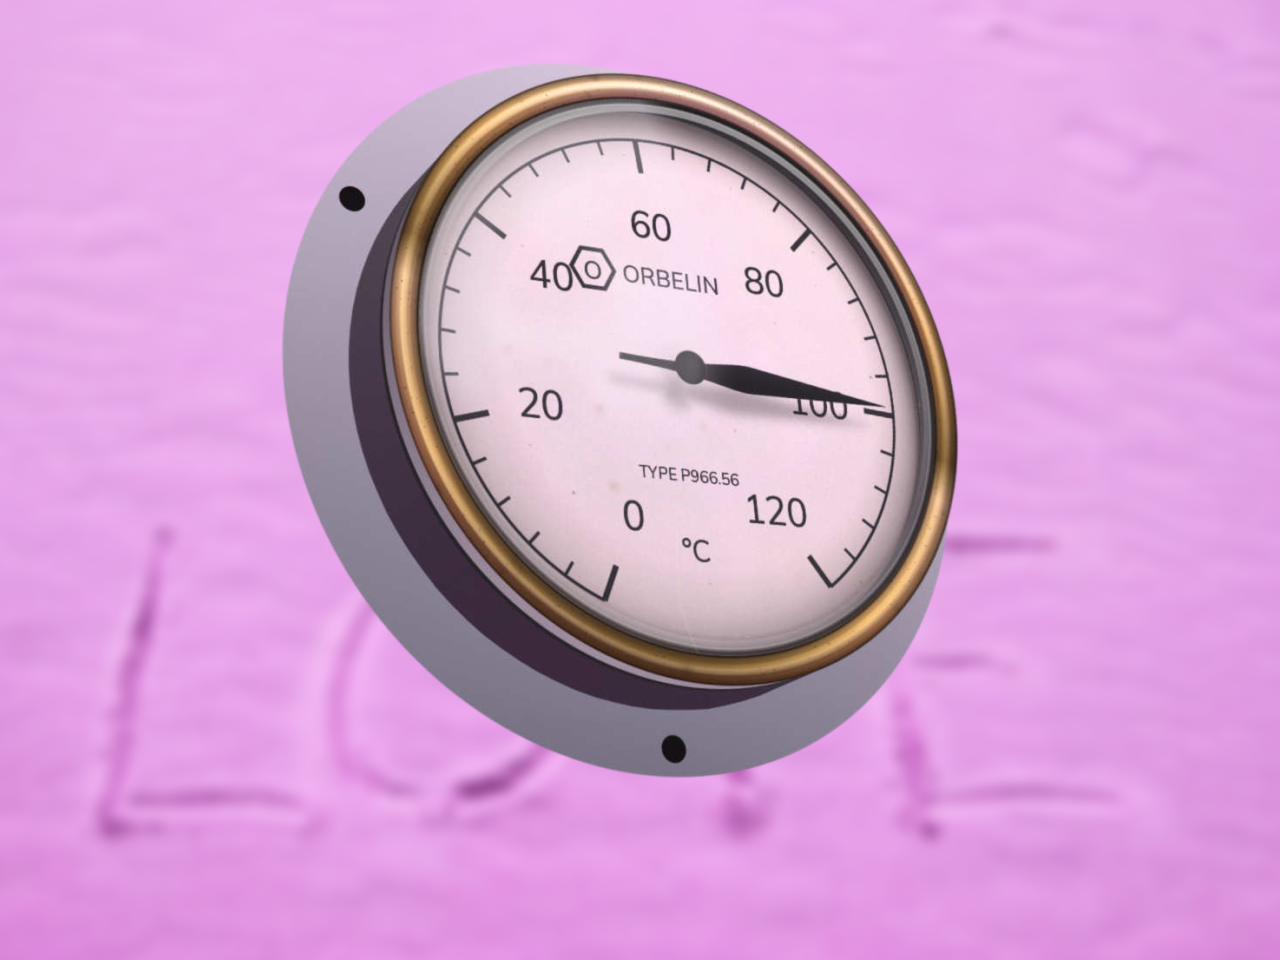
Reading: 100 °C
